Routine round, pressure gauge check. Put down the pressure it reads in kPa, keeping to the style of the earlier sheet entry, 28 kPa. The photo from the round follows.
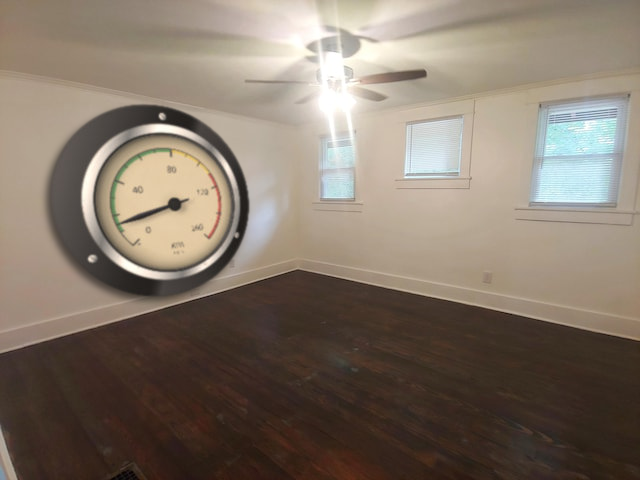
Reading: 15 kPa
